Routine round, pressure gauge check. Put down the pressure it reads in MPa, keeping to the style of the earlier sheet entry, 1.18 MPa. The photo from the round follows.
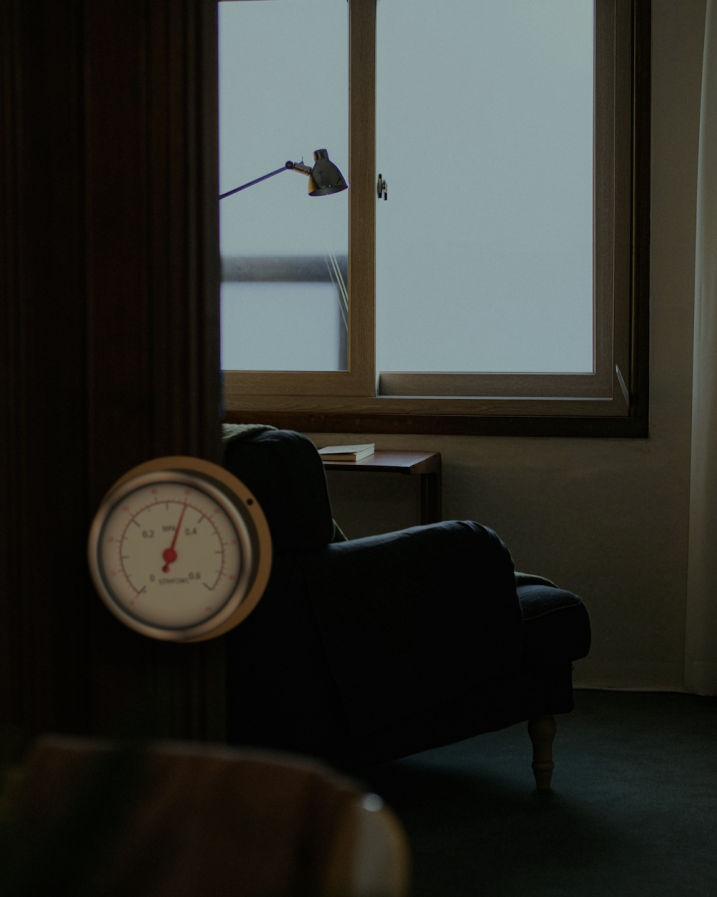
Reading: 0.35 MPa
